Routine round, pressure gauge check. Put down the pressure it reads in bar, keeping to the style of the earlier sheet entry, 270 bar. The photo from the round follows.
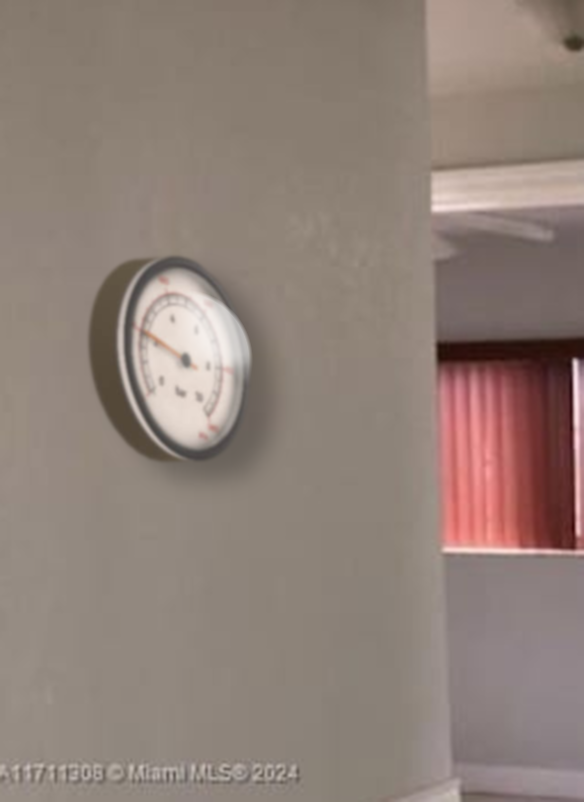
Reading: 2 bar
